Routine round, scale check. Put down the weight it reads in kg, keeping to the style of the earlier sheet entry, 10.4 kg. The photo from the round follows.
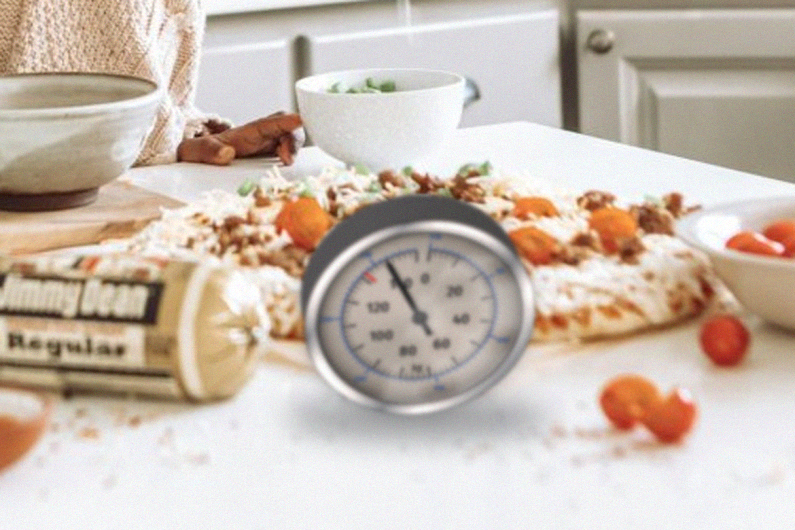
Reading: 140 kg
